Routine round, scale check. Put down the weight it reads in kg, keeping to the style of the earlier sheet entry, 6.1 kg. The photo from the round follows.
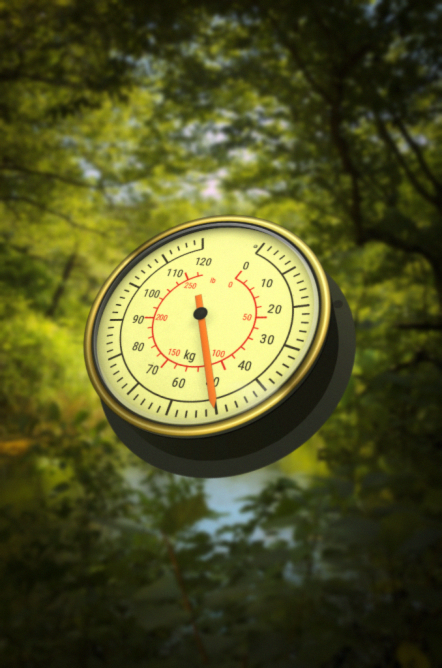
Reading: 50 kg
